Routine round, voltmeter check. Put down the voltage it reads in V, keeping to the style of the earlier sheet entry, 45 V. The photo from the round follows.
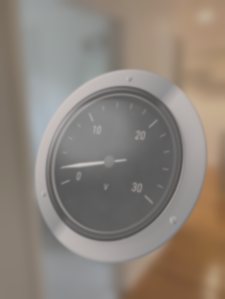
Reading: 2 V
